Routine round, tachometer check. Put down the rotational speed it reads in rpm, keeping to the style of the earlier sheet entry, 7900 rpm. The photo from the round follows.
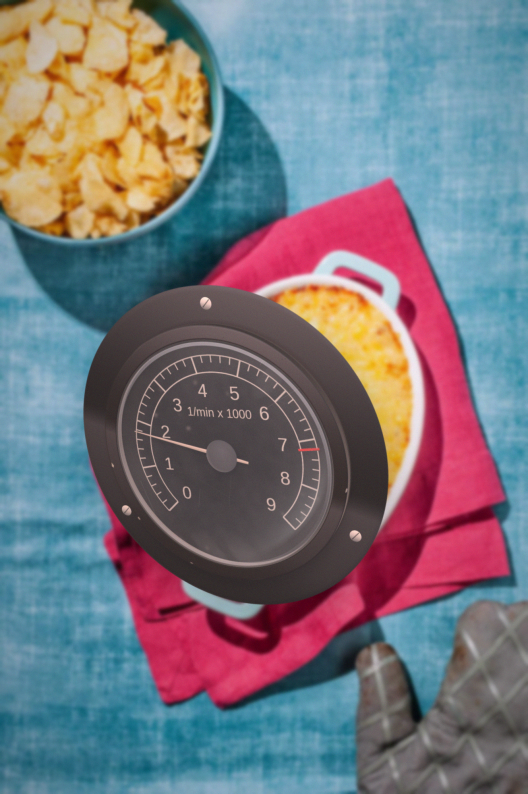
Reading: 1800 rpm
